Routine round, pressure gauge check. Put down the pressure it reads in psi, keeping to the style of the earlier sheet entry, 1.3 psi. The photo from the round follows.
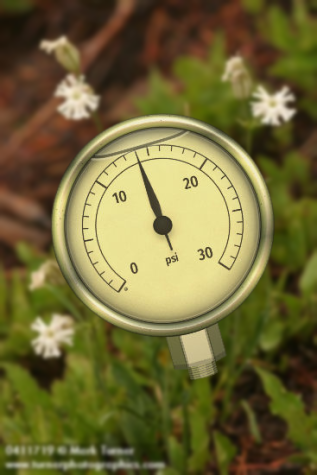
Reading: 14 psi
